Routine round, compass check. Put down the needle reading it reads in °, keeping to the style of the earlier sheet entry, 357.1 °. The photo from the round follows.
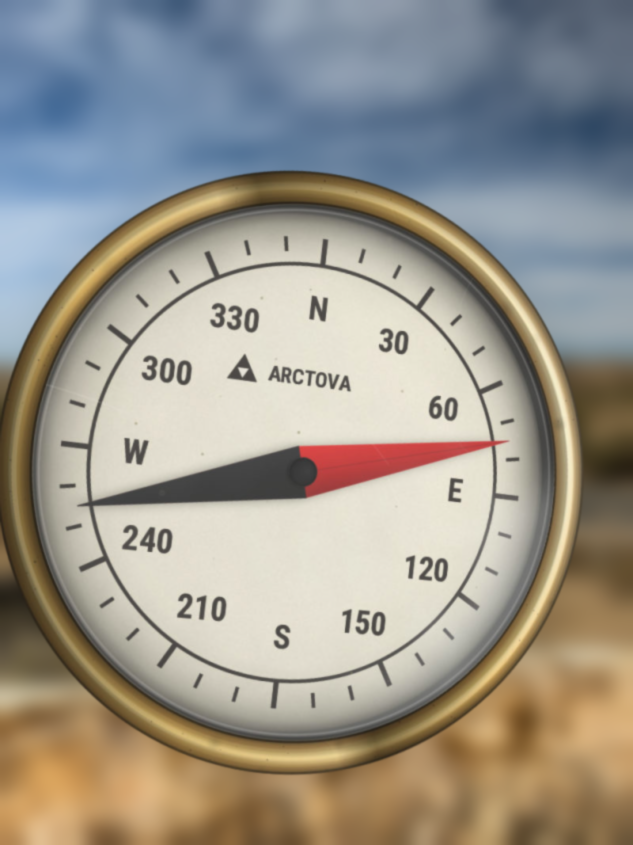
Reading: 75 °
